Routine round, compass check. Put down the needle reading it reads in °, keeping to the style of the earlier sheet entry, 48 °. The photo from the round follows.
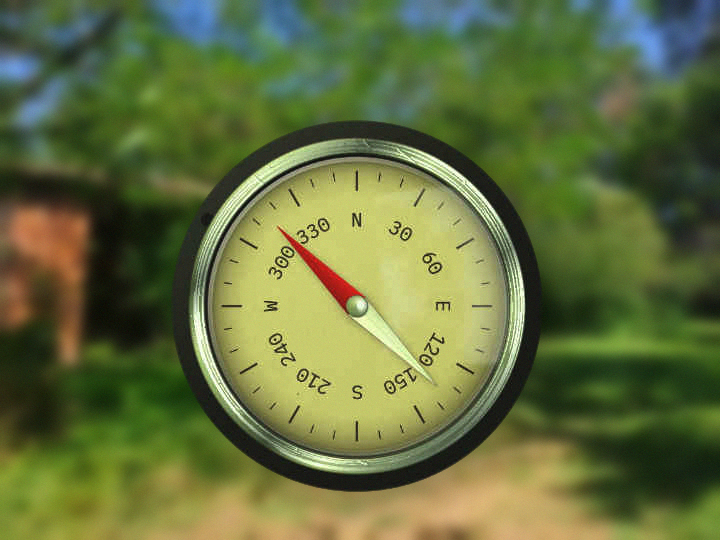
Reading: 315 °
